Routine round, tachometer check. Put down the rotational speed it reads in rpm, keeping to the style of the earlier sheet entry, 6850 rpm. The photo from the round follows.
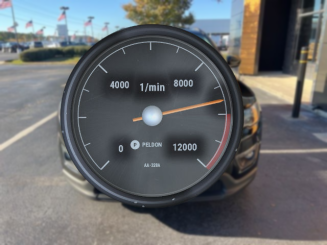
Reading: 9500 rpm
